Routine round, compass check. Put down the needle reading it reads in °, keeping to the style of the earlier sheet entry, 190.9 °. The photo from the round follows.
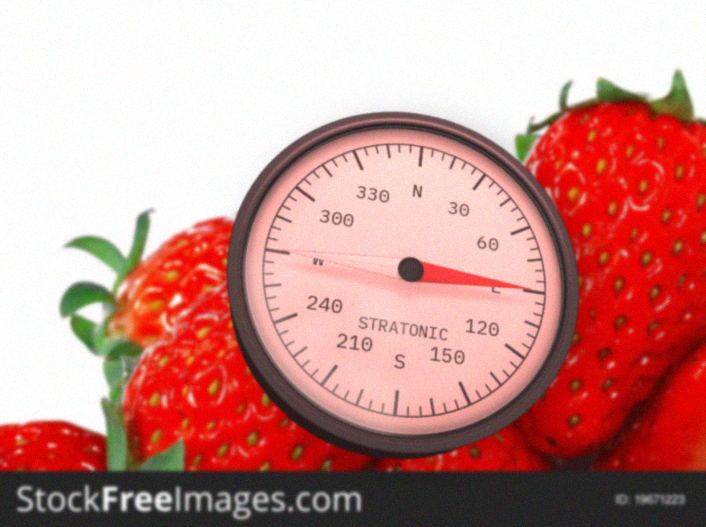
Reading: 90 °
